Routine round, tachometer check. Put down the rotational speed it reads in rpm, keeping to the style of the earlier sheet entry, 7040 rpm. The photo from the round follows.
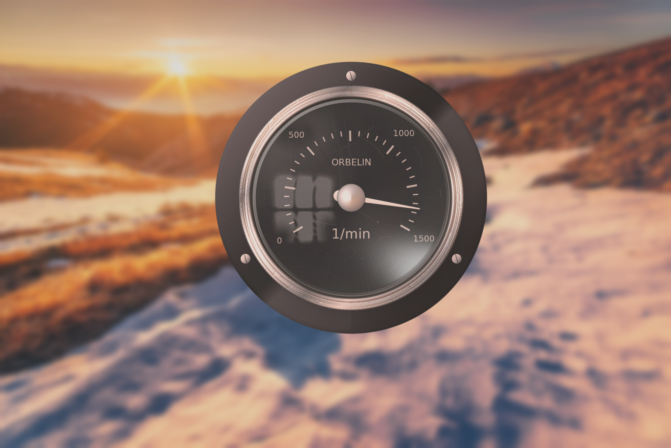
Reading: 1375 rpm
